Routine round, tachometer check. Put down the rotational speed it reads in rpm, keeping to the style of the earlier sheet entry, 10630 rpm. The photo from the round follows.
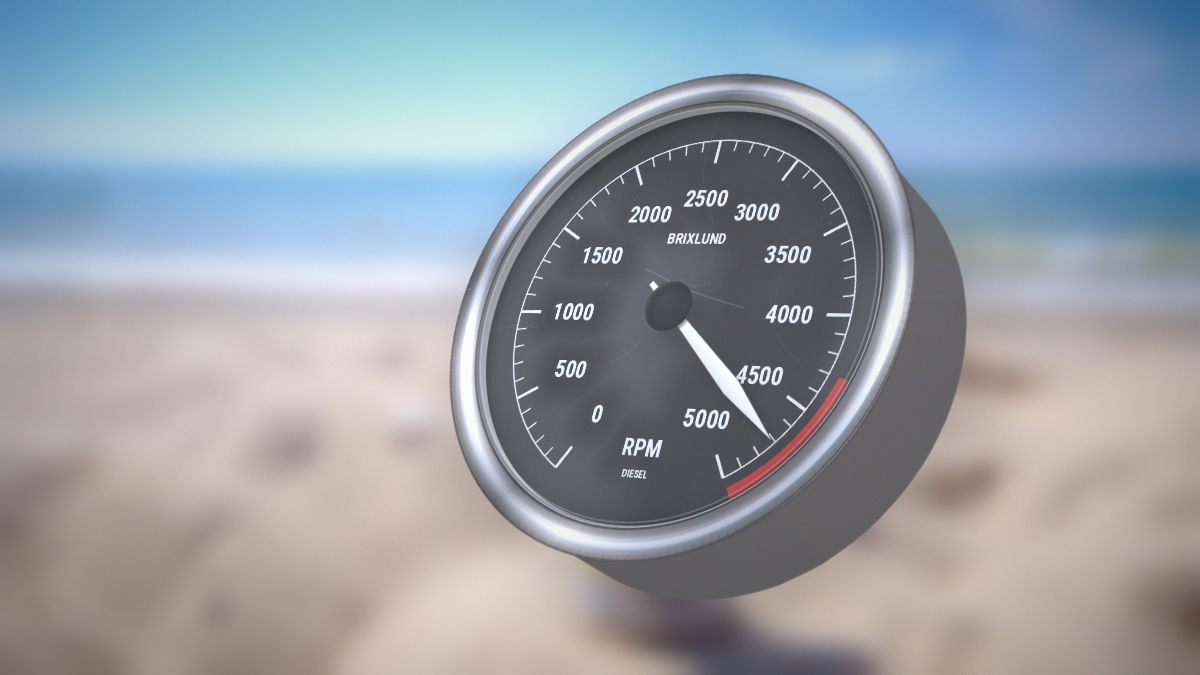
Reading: 4700 rpm
